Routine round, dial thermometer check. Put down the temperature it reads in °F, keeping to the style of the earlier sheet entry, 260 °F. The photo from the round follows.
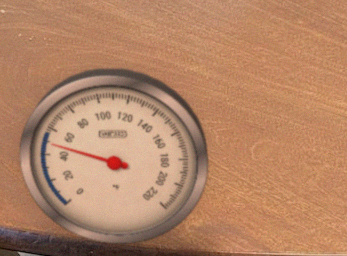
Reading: 50 °F
